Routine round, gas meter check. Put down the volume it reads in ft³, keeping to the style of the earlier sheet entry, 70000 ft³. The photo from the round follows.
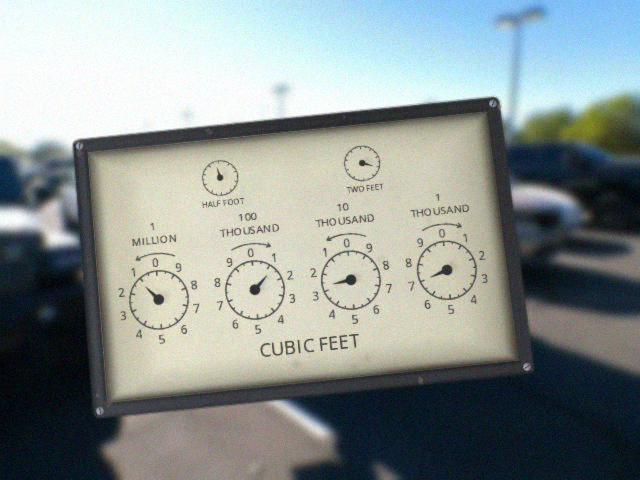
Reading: 112700 ft³
